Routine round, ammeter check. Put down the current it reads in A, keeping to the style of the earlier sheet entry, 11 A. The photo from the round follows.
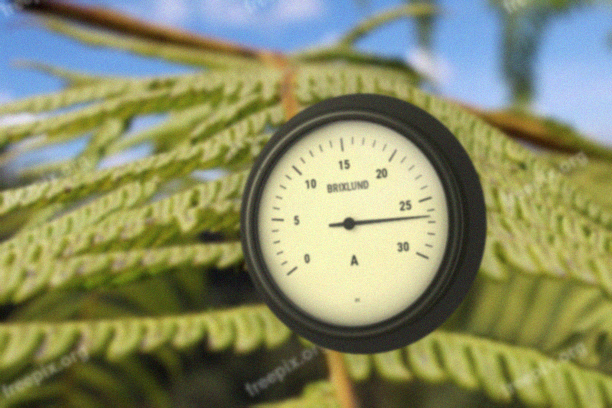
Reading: 26.5 A
